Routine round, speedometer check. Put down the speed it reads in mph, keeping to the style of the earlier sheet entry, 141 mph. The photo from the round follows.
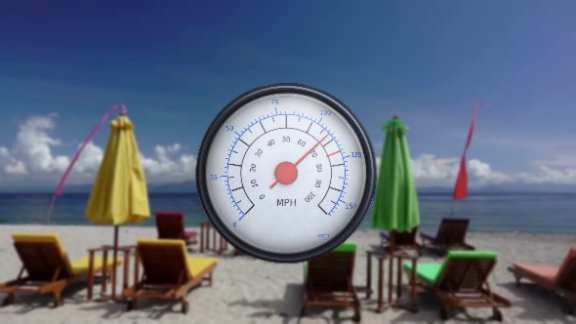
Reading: 67.5 mph
